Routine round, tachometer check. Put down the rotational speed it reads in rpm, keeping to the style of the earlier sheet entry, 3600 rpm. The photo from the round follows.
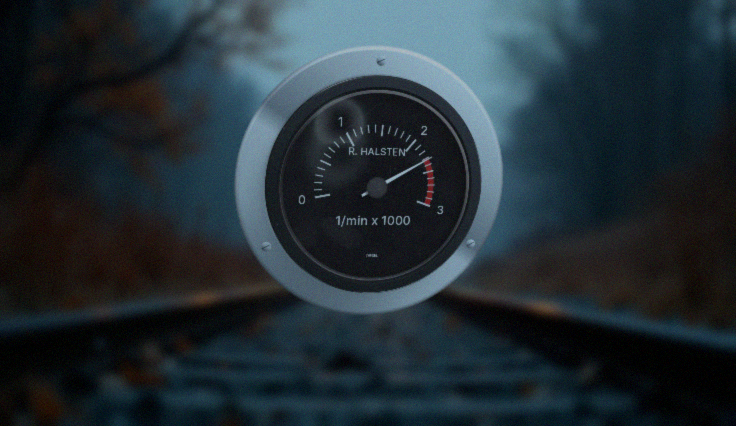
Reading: 2300 rpm
